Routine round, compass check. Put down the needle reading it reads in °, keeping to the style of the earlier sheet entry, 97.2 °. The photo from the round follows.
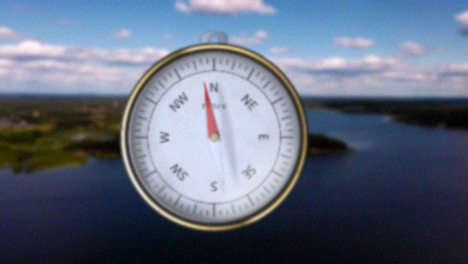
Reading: 350 °
